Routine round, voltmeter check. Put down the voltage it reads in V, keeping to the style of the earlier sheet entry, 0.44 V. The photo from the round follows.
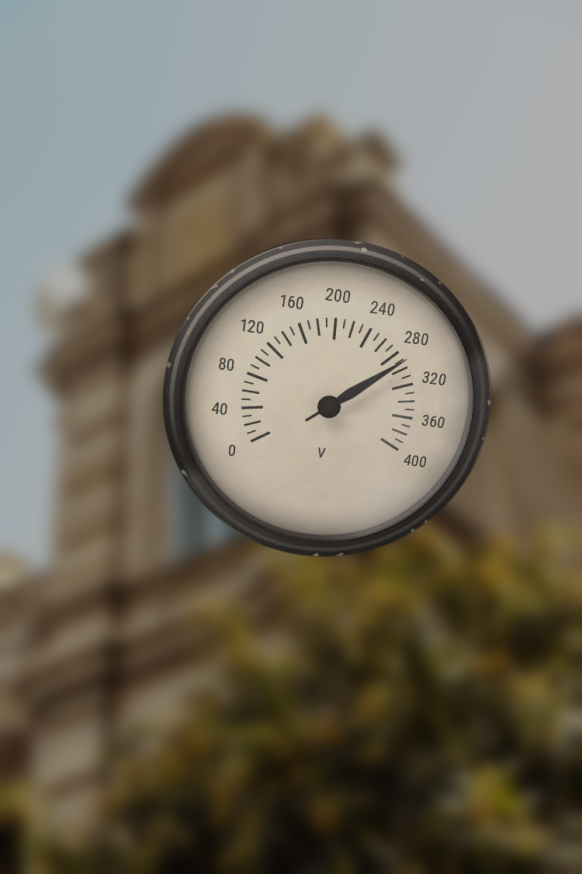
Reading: 290 V
